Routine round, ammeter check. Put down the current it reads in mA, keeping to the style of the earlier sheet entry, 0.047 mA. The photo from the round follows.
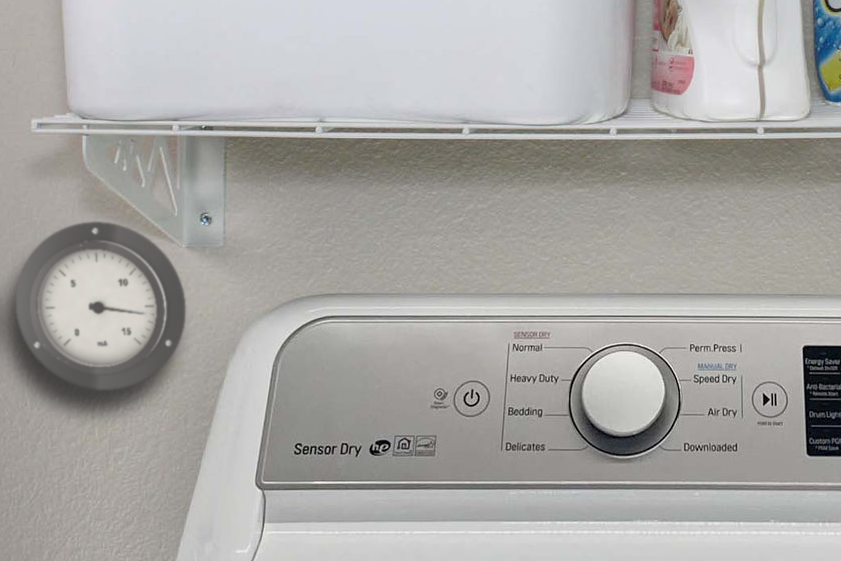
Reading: 13 mA
